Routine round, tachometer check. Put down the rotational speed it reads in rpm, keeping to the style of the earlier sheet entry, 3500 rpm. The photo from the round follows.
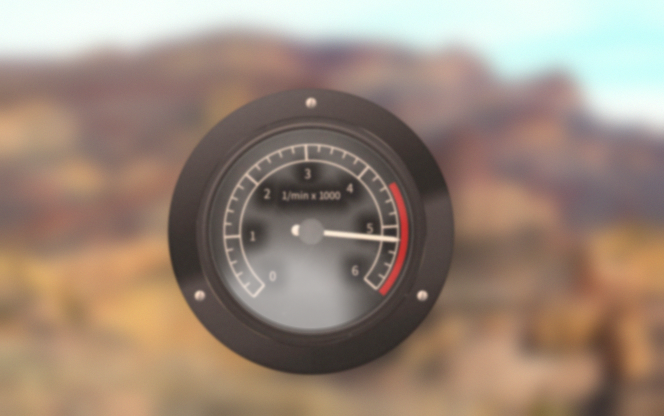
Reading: 5200 rpm
